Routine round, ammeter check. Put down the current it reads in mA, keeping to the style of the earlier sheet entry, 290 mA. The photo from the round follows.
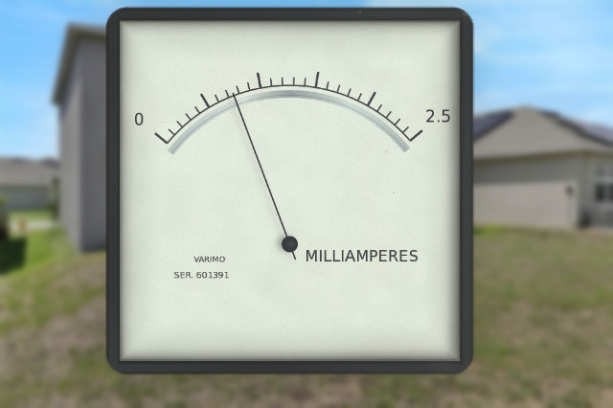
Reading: 0.75 mA
